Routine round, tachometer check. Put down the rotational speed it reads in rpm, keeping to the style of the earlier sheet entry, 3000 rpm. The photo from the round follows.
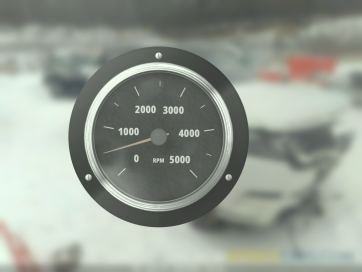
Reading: 500 rpm
